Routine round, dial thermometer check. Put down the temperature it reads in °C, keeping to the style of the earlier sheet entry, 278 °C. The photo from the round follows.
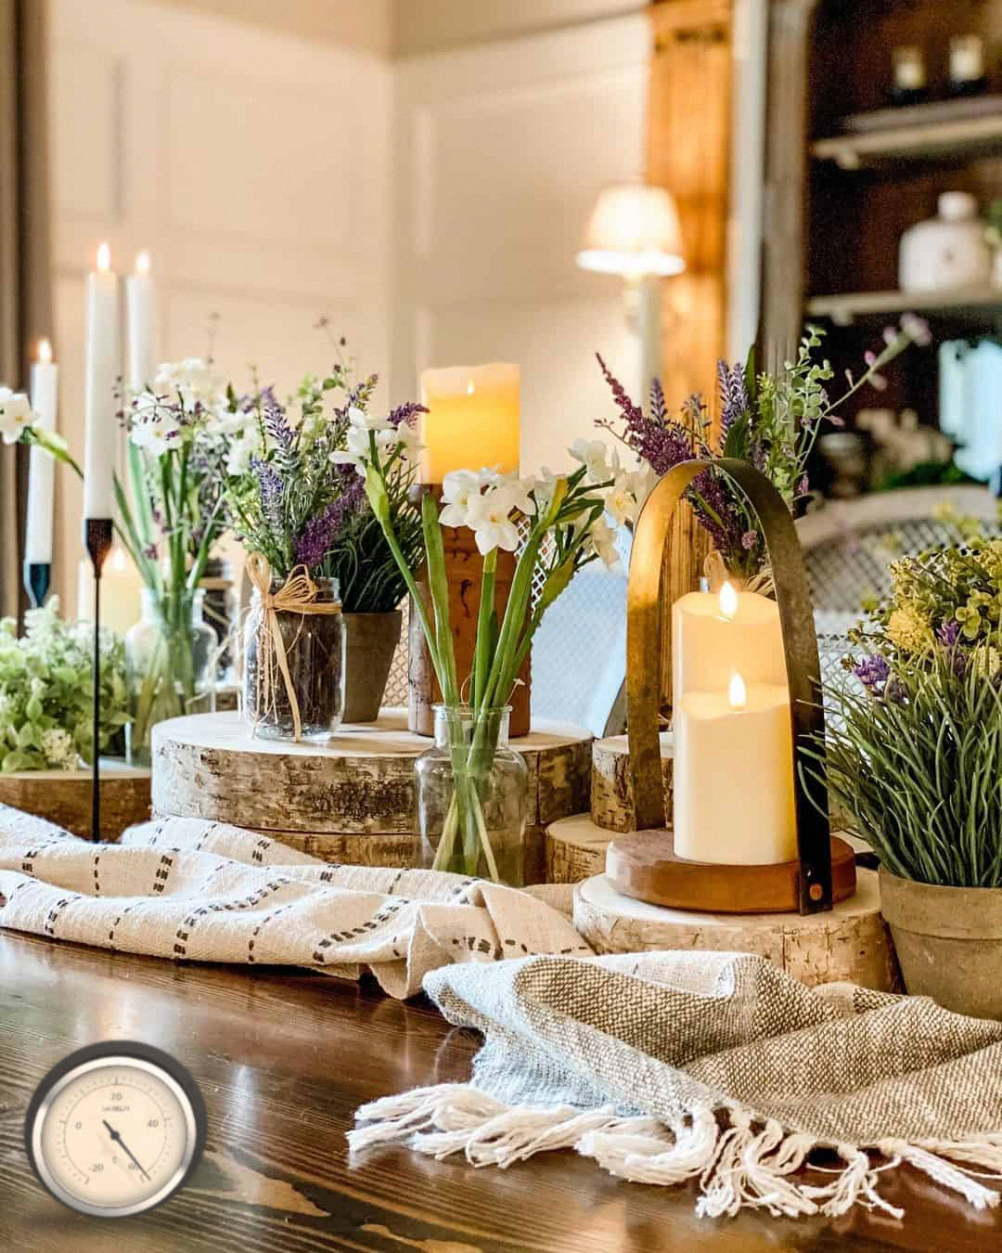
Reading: 58 °C
